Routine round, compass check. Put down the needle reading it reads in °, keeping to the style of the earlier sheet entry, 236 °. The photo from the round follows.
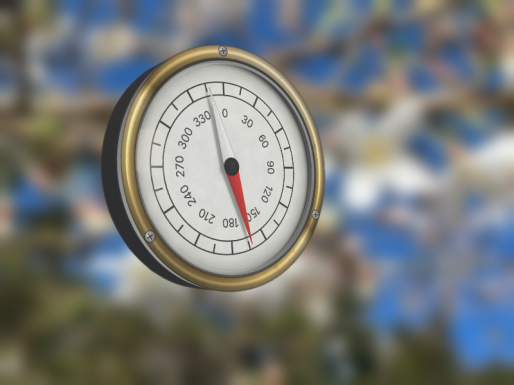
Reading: 165 °
